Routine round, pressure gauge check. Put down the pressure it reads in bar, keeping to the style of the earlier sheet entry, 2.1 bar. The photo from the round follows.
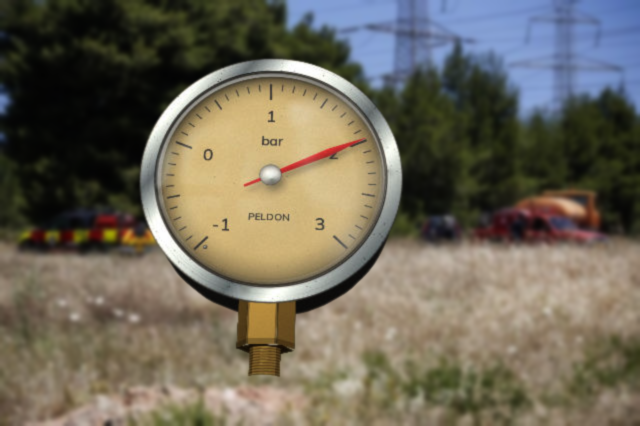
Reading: 2 bar
